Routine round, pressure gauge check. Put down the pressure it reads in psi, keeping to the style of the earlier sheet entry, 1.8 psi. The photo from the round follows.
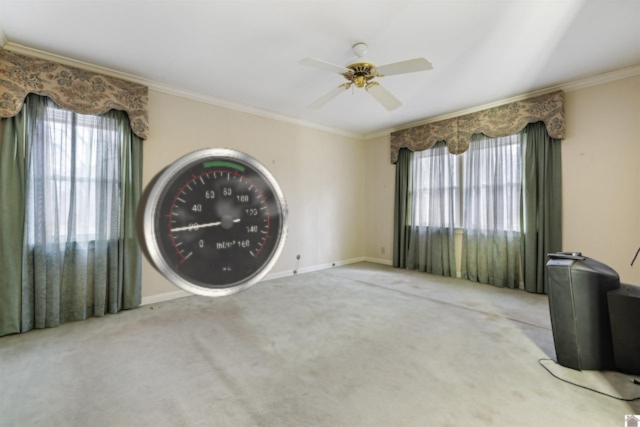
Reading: 20 psi
